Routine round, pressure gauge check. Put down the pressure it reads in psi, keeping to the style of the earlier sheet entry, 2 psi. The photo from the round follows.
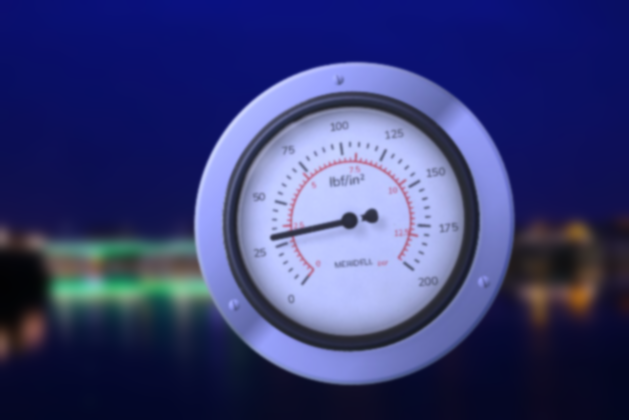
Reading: 30 psi
